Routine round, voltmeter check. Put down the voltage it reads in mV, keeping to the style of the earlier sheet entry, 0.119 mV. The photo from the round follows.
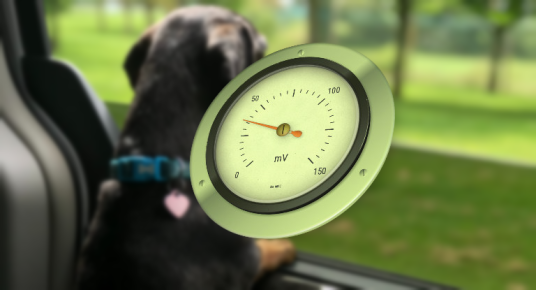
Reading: 35 mV
